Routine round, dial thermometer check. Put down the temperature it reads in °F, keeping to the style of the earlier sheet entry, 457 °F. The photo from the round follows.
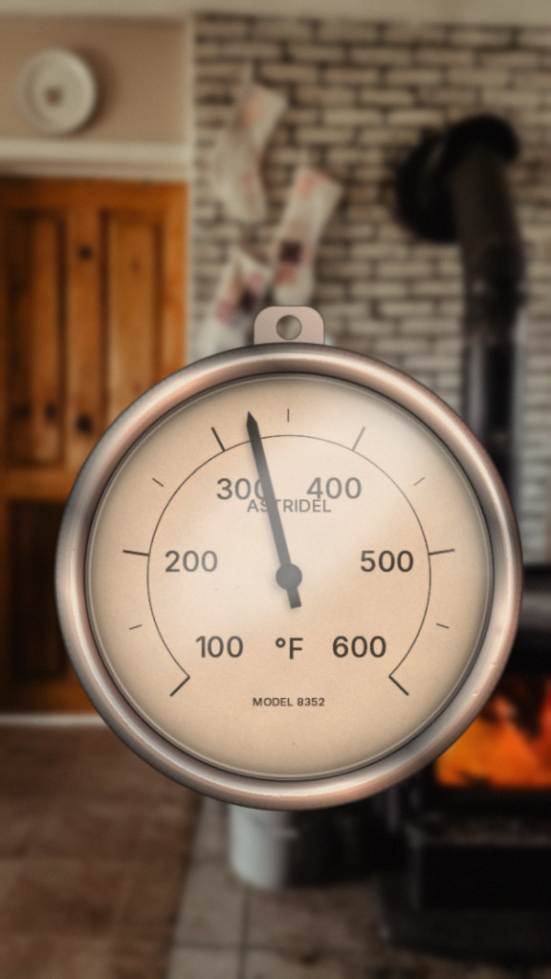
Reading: 325 °F
